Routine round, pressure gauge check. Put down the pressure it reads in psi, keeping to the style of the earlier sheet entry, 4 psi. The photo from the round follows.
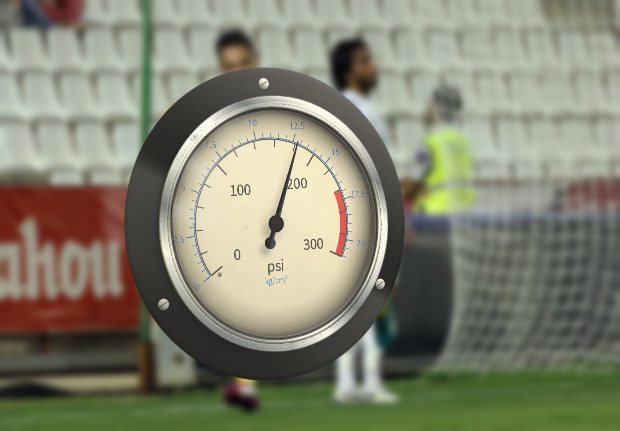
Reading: 180 psi
